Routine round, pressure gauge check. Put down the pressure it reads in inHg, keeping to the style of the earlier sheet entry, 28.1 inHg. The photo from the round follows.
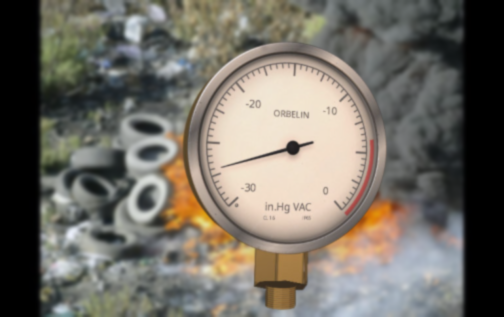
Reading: -27 inHg
